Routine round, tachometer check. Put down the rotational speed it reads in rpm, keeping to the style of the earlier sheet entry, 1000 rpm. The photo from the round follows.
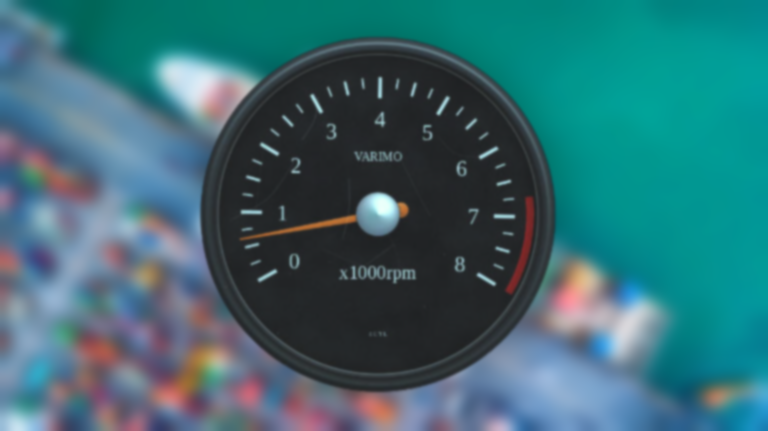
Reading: 625 rpm
